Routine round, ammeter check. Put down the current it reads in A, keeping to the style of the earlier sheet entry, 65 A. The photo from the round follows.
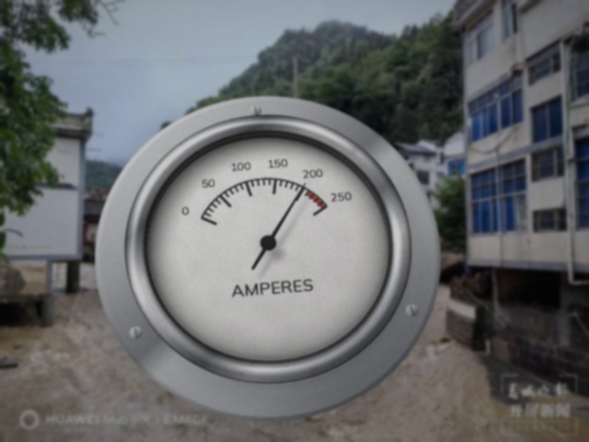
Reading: 200 A
